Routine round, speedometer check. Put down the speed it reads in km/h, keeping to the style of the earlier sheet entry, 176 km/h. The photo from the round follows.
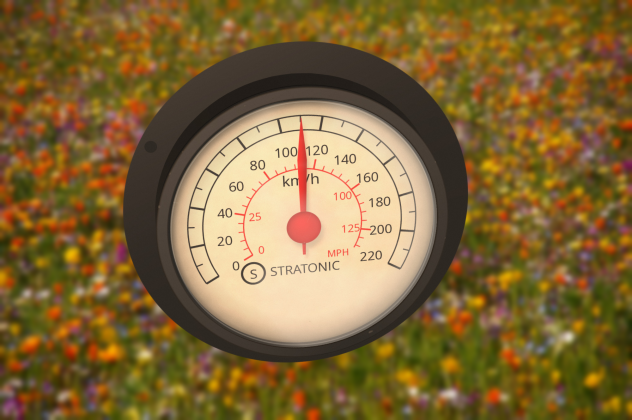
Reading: 110 km/h
